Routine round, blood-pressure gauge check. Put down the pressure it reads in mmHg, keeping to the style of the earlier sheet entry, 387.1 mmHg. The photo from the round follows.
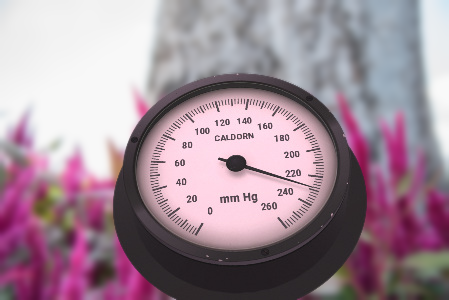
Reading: 230 mmHg
